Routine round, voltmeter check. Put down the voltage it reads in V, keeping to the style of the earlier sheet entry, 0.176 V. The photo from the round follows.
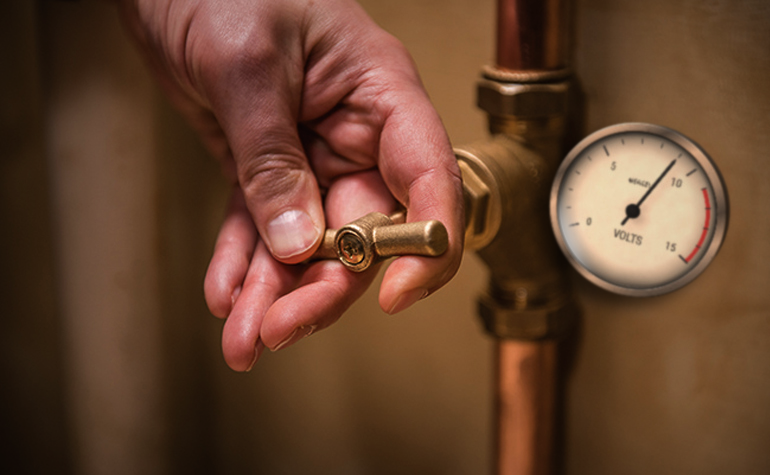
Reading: 9 V
